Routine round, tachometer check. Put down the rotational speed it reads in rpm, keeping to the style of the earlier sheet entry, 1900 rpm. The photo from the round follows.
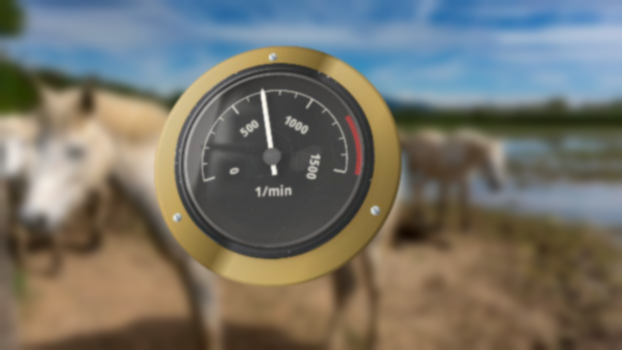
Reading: 700 rpm
